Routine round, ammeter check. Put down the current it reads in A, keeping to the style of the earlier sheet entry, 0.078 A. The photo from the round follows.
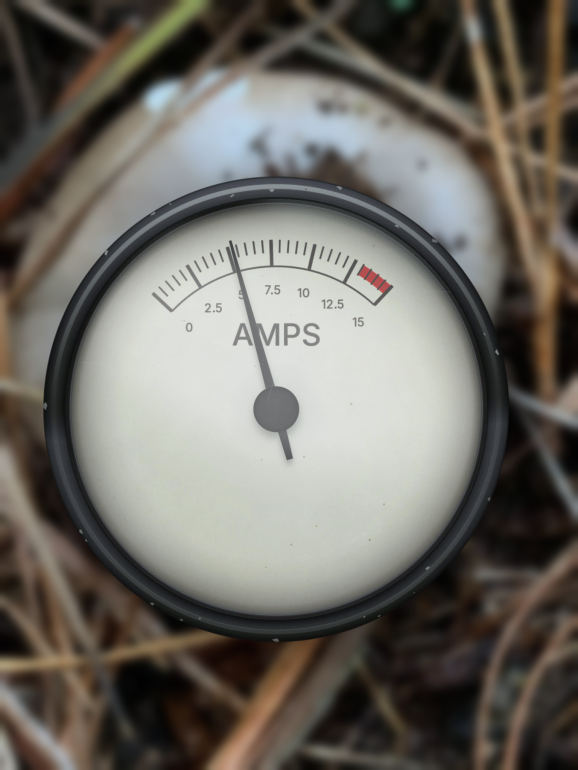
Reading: 5.25 A
